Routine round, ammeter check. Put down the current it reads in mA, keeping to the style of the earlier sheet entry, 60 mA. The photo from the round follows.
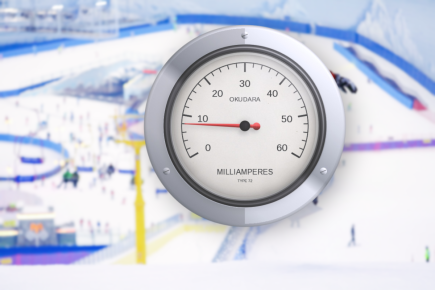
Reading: 8 mA
